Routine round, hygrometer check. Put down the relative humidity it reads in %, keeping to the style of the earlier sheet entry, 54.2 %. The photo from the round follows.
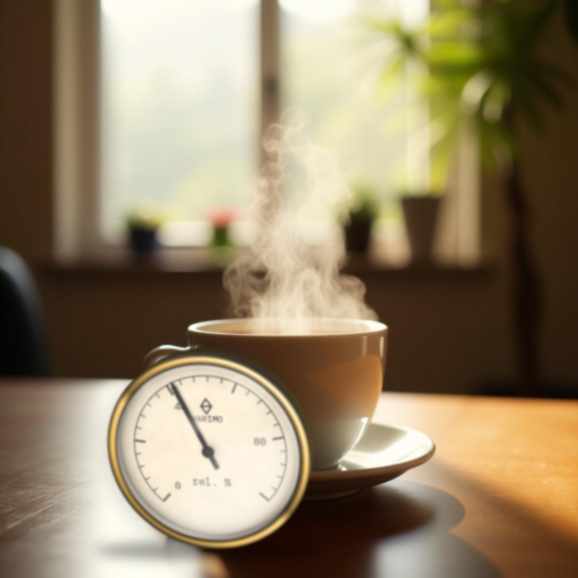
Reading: 42 %
